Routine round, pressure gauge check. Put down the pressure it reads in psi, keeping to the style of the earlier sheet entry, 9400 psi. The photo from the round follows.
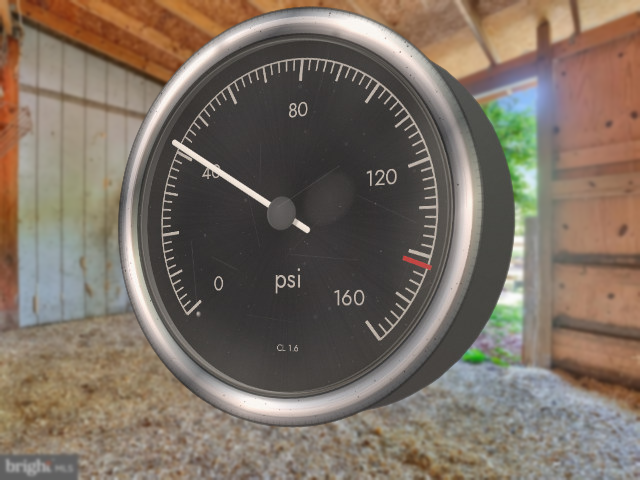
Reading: 42 psi
